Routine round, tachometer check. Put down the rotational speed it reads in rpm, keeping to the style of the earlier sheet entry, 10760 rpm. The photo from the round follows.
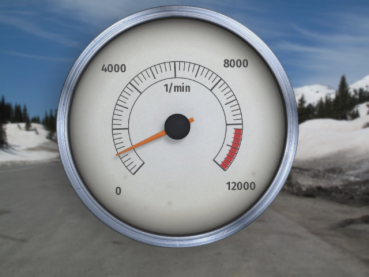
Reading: 1000 rpm
